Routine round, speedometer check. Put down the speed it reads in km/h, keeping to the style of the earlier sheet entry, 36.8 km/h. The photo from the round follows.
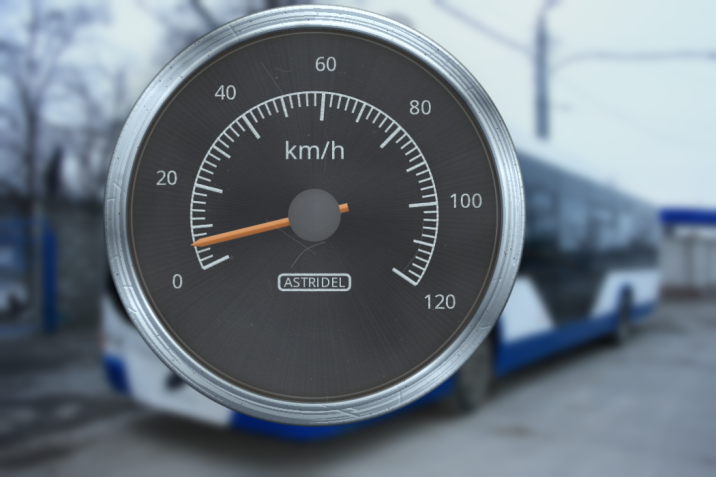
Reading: 6 km/h
